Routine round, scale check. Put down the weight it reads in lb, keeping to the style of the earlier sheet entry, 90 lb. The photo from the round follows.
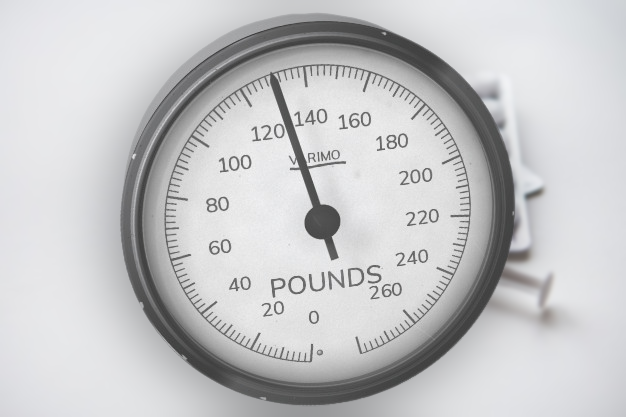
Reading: 130 lb
